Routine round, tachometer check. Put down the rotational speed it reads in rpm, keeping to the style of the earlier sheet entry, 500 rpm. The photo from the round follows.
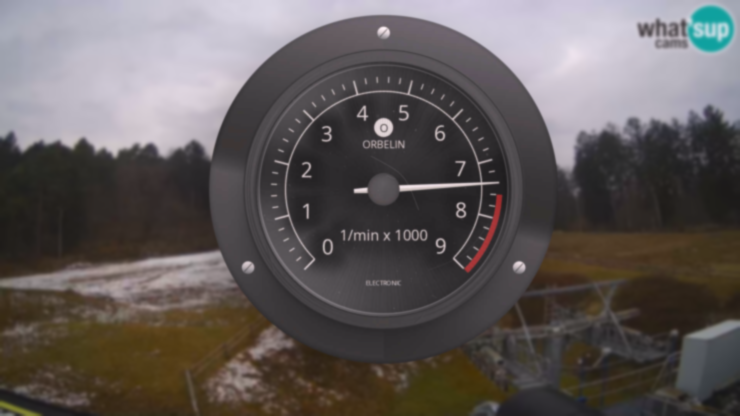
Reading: 7400 rpm
